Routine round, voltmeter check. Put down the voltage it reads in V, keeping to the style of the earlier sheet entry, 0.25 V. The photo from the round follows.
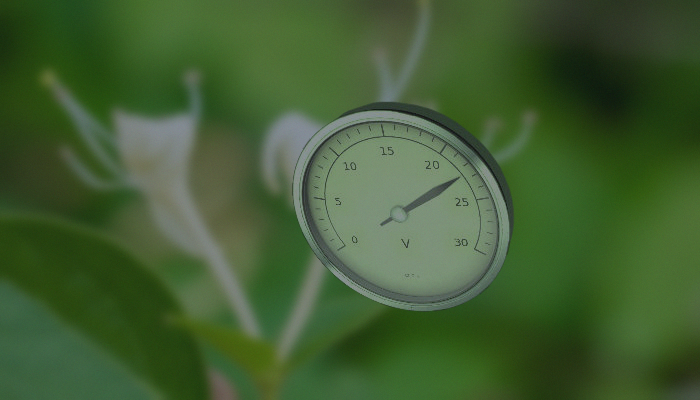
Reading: 22.5 V
